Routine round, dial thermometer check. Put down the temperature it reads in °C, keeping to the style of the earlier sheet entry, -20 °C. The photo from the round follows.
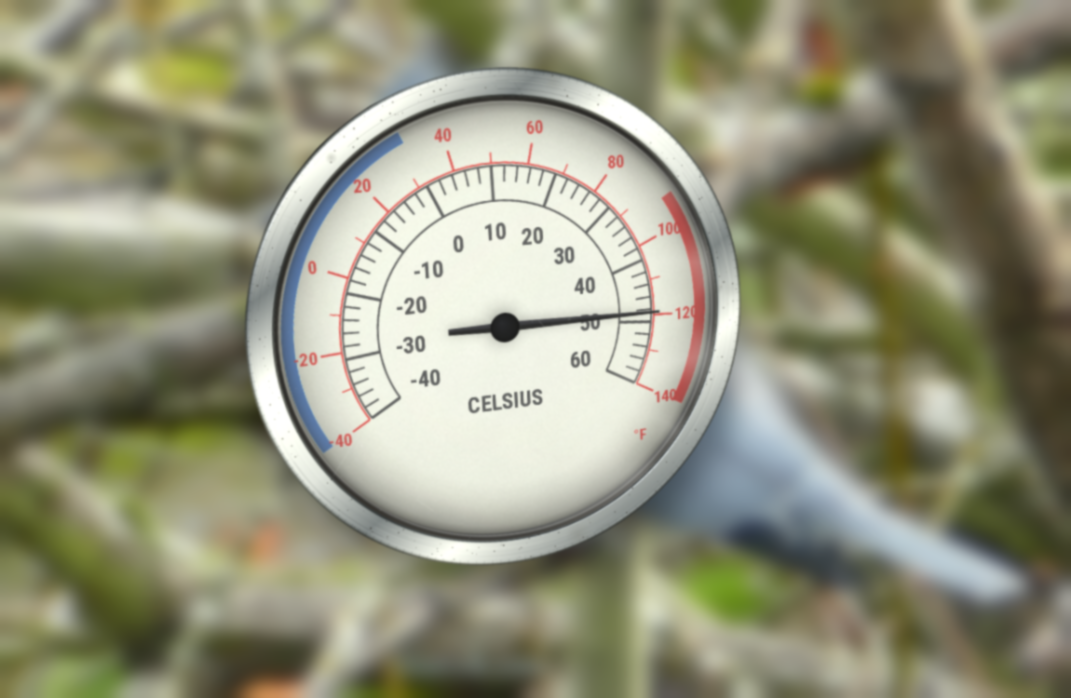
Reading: 48 °C
